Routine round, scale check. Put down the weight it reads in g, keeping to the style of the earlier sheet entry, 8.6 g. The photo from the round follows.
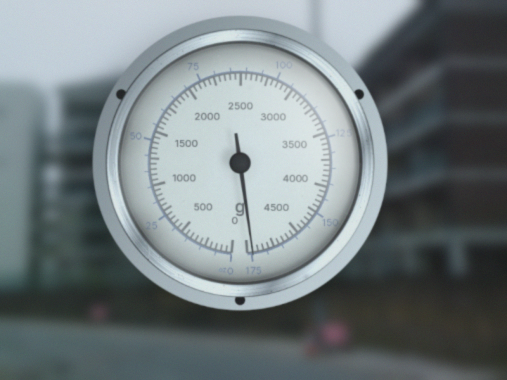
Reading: 4950 g
